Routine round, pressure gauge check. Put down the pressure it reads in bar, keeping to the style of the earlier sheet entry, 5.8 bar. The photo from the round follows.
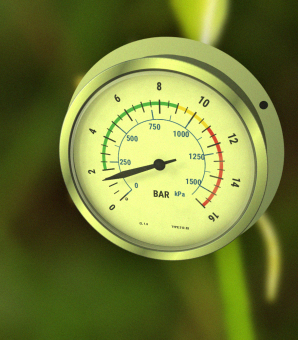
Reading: 1.5 bar
